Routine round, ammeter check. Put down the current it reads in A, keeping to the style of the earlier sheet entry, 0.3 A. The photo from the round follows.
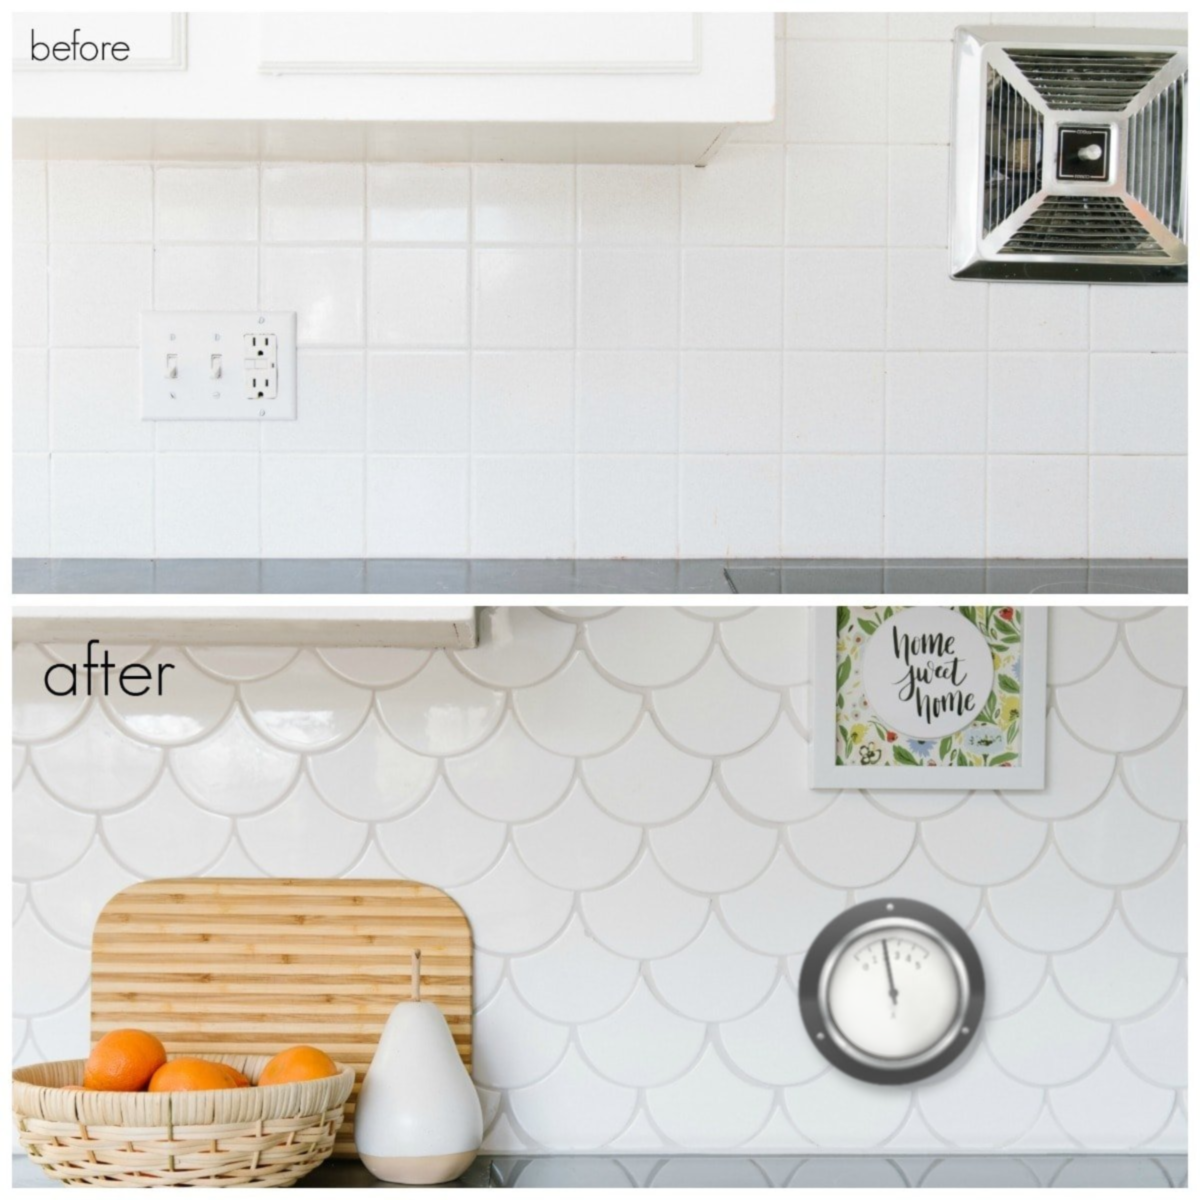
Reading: 2 A
